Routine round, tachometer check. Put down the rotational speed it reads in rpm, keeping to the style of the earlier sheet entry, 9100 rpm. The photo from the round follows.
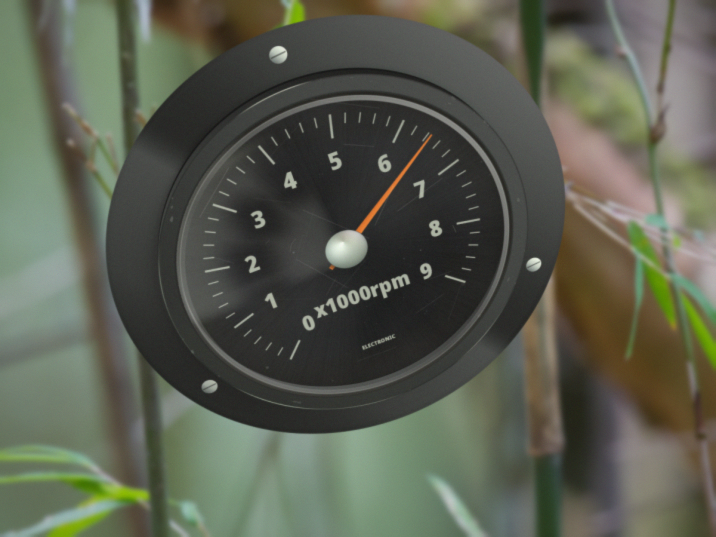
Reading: 6400 rpm
